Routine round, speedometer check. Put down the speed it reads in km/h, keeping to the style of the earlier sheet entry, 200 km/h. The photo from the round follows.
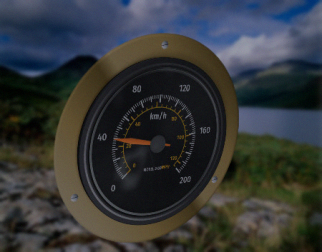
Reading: 40 km/h
